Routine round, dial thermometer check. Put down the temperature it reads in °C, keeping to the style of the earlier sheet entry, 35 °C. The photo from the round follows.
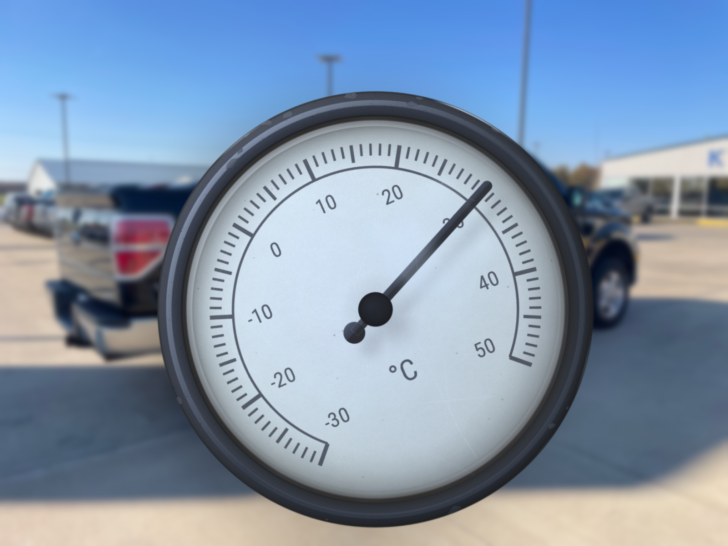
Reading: 30 °C
